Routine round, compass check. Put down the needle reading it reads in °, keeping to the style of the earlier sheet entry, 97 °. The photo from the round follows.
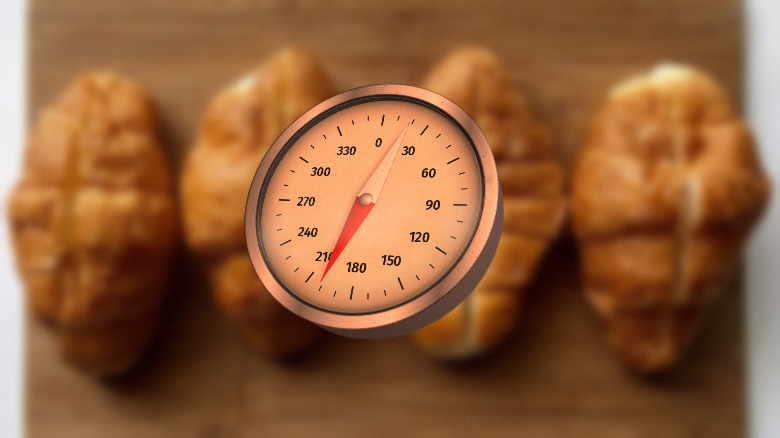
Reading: 200 °
